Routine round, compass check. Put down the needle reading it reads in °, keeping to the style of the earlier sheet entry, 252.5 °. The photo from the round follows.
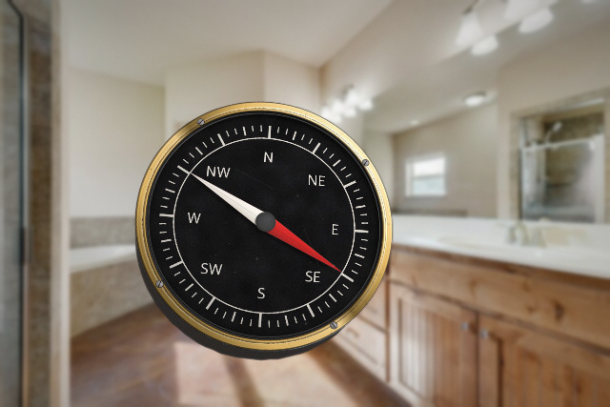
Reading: 120 °
